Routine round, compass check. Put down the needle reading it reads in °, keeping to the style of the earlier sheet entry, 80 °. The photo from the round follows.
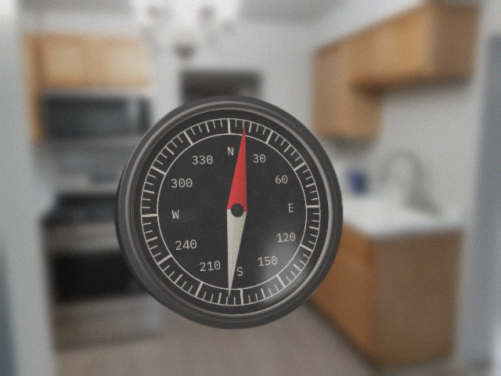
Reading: 10 °
